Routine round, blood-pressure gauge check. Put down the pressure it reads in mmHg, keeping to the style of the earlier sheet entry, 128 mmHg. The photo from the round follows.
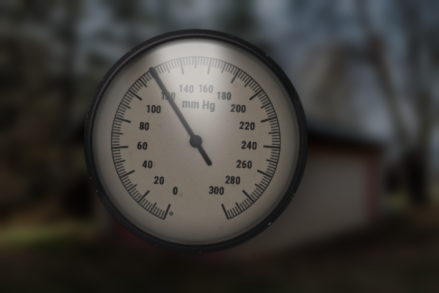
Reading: 120 mmHg
